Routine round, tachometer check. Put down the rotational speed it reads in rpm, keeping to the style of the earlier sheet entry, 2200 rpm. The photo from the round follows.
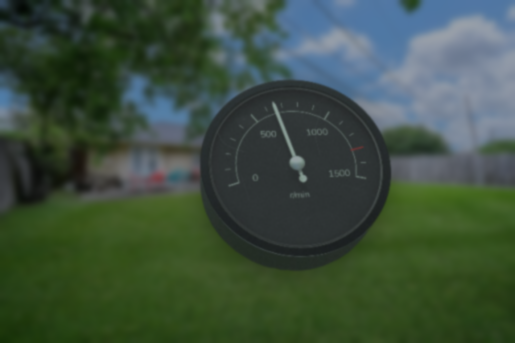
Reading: 650 rpm
